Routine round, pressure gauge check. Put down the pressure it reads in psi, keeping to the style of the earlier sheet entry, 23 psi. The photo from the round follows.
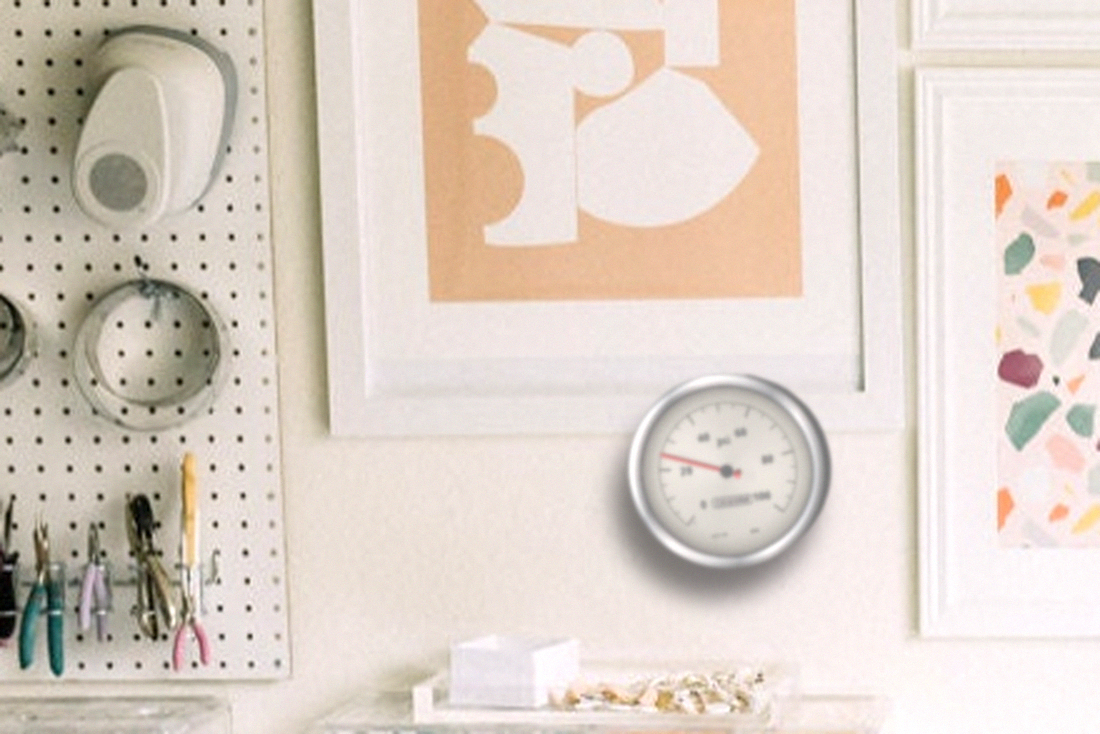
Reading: 25 psi
